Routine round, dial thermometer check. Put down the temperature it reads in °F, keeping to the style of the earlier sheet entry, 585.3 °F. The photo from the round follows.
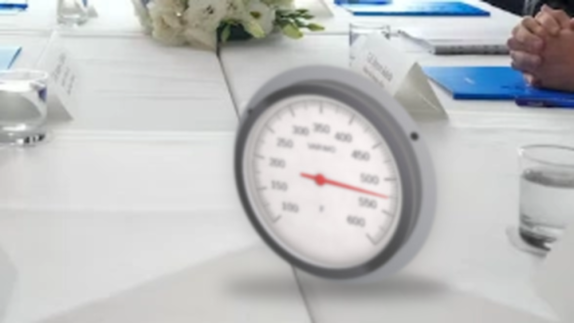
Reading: 525 °F
